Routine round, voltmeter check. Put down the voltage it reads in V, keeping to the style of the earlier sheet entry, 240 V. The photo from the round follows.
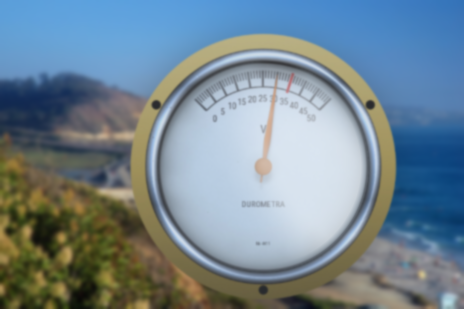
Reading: 30 V
